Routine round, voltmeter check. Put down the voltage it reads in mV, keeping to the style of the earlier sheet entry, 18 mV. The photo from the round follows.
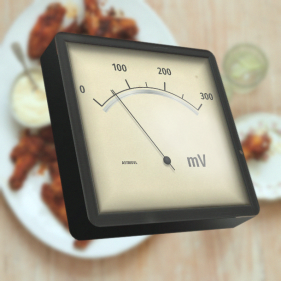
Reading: 50 mV
